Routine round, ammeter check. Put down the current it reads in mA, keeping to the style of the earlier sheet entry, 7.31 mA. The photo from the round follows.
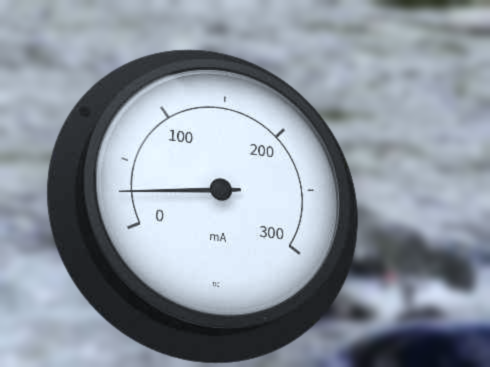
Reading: 25 mA
